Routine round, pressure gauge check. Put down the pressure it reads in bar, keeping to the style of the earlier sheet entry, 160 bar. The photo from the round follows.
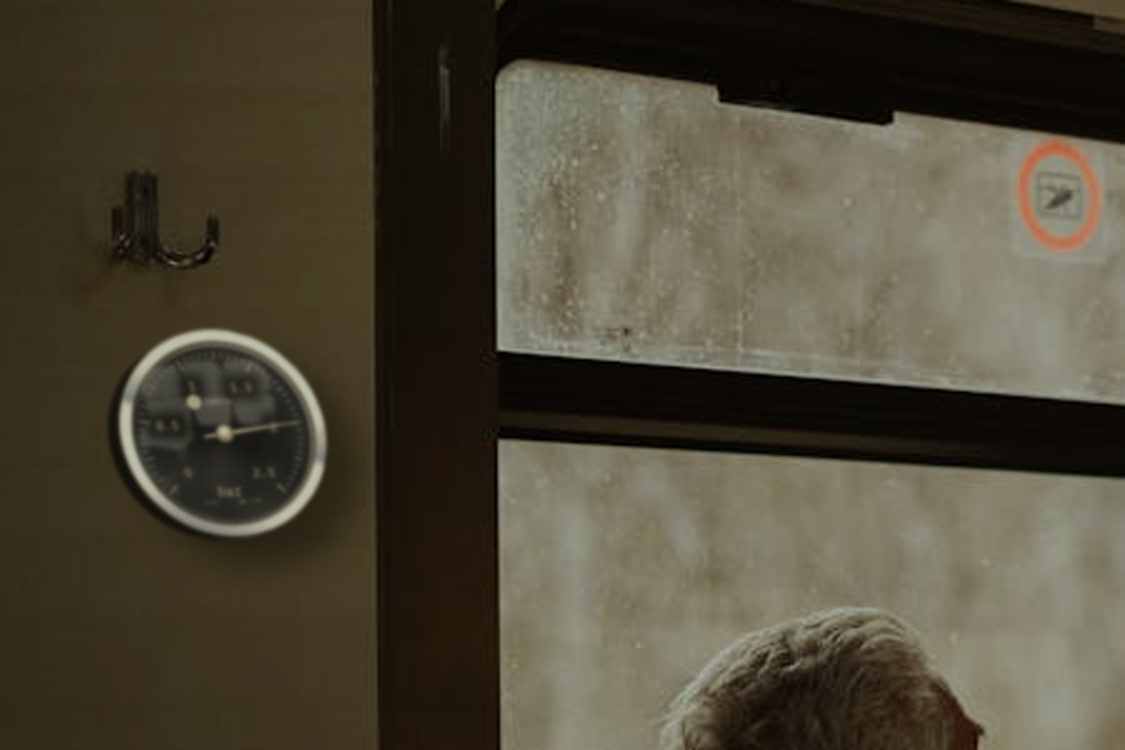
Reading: 2 bar
